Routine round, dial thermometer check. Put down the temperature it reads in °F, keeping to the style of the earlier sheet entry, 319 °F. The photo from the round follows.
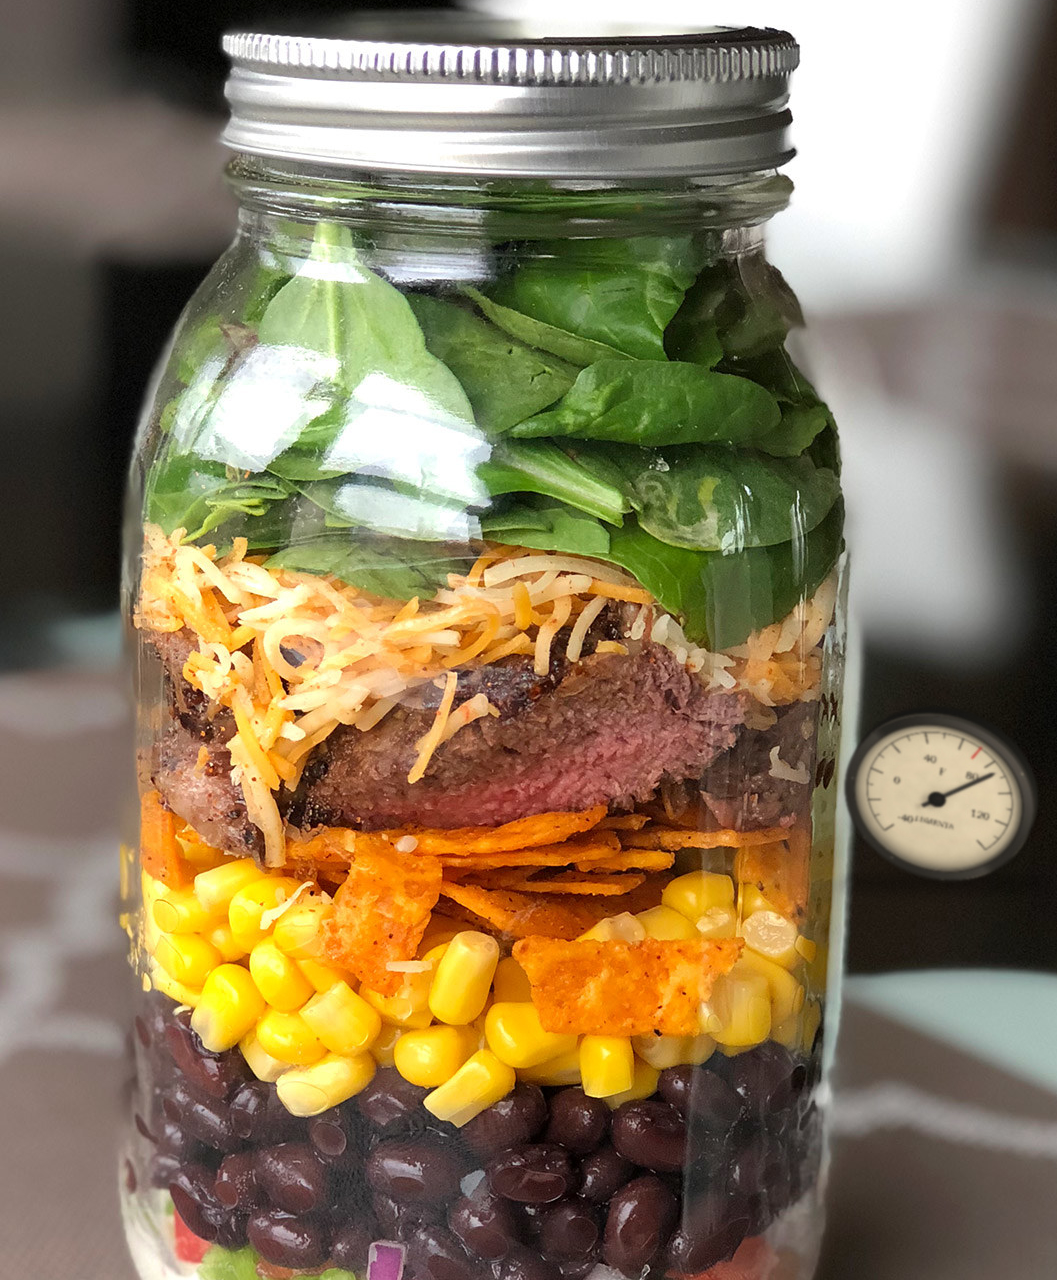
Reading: 85 °F
